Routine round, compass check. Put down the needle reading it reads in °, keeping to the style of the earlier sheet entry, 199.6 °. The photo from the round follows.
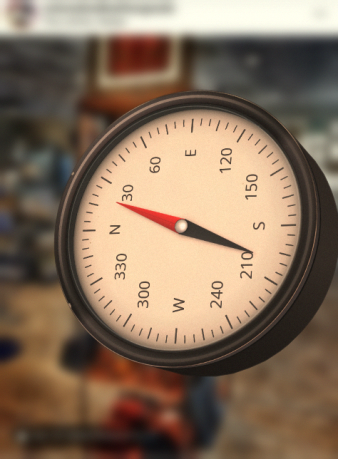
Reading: 20 °
